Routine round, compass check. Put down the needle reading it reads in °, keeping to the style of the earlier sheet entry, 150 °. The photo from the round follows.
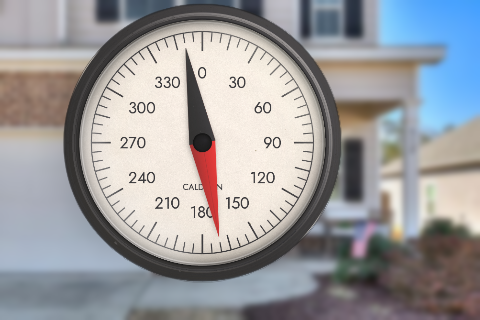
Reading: 170 °
